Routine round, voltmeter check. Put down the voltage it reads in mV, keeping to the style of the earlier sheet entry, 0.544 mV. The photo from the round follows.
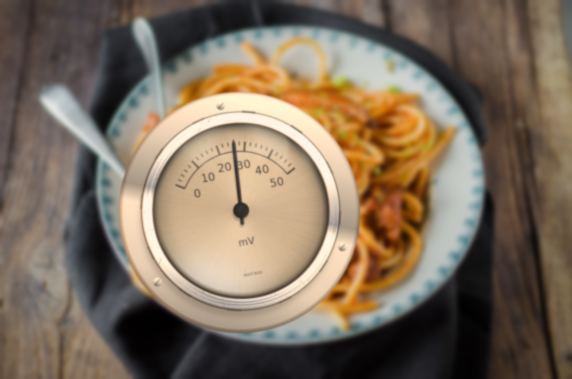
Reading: 26 mV
